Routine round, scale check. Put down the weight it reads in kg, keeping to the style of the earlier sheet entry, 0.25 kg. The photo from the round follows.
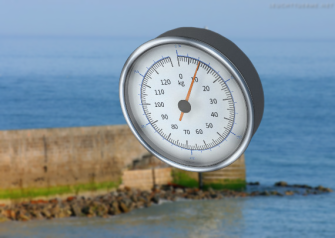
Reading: 10 kg
